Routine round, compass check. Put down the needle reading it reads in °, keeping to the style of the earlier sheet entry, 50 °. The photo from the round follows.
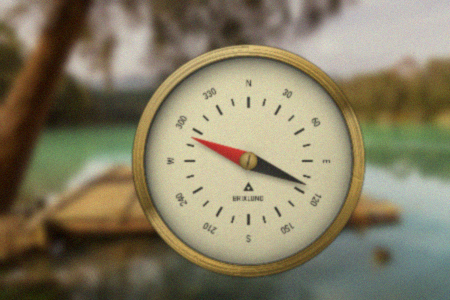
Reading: 292.5 °
